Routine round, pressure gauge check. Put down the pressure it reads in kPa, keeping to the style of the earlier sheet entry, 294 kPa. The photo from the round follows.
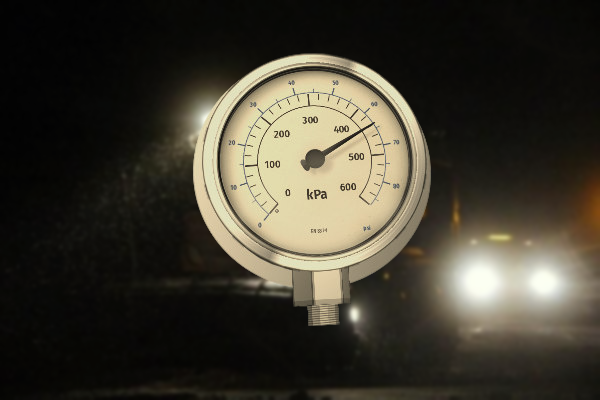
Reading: 440 kPa
